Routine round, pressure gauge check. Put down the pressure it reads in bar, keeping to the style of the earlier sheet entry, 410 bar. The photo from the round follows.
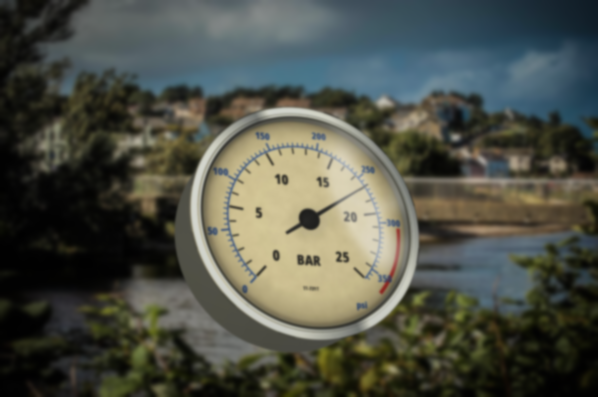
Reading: 18 bar
